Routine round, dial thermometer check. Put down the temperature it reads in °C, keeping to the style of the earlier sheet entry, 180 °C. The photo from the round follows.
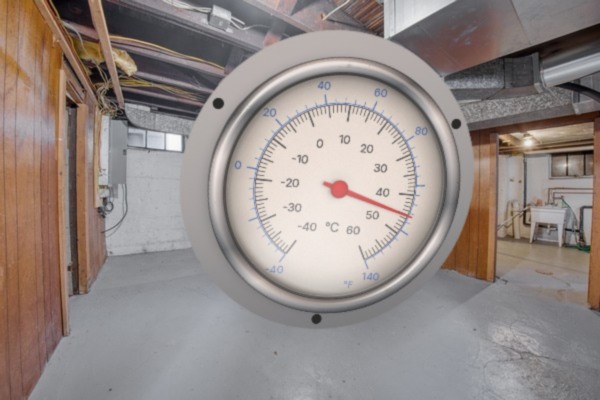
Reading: 45 °C
